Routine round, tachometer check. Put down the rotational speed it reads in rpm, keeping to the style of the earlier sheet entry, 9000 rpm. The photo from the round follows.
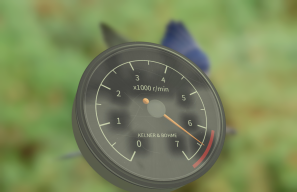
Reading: 6500 rpm
